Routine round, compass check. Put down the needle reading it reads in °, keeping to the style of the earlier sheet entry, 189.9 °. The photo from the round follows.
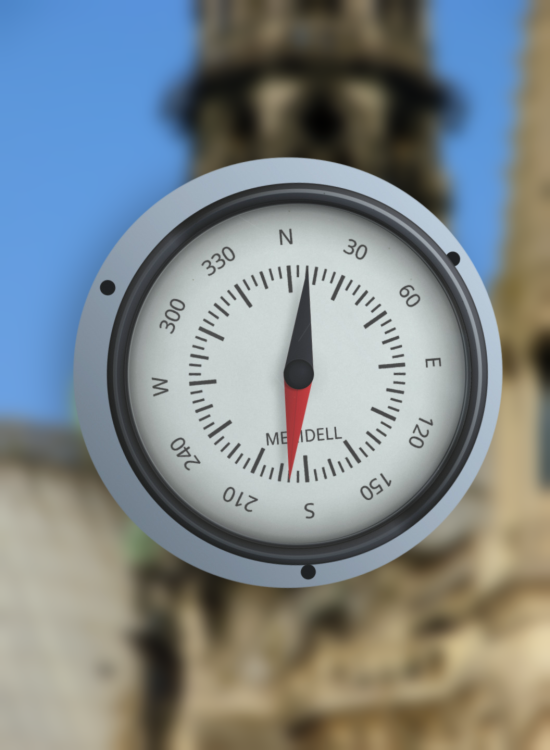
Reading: 190 °
